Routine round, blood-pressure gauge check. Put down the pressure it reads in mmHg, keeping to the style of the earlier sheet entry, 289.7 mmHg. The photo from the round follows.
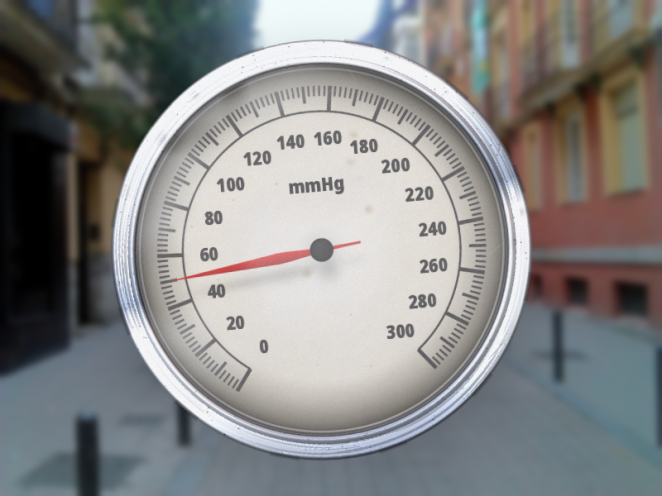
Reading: 50 mmHg
